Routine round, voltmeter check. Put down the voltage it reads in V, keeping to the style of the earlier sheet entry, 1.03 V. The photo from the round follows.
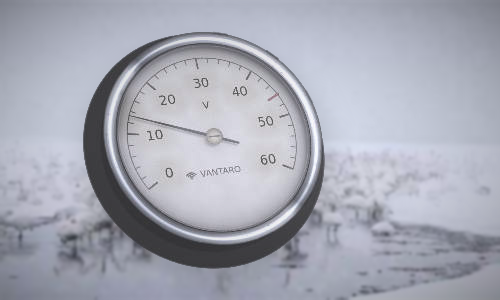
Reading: 13 V
